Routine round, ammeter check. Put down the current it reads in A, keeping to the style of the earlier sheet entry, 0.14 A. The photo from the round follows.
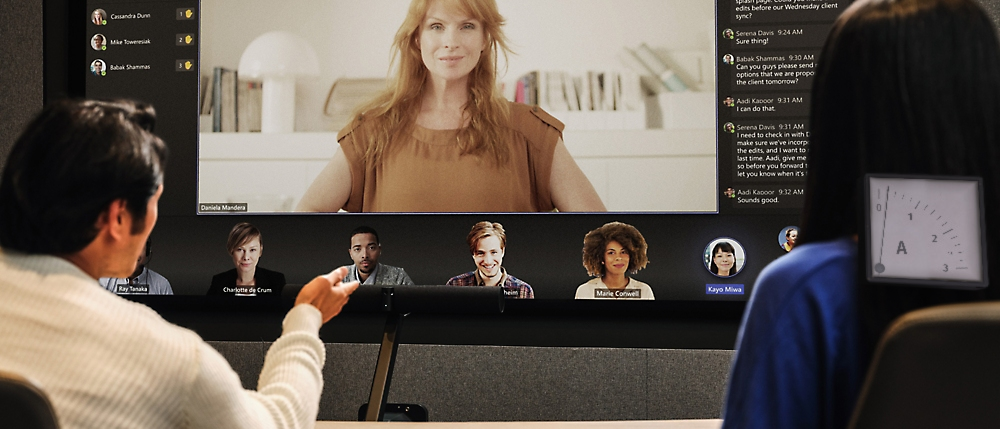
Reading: 0.2 A
